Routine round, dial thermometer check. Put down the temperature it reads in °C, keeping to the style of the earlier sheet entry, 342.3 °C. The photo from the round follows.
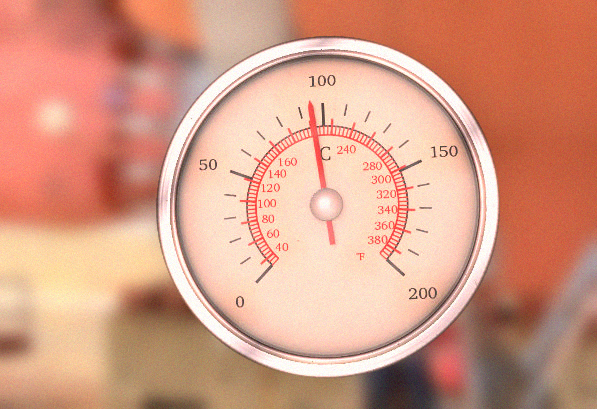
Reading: 95 °C
